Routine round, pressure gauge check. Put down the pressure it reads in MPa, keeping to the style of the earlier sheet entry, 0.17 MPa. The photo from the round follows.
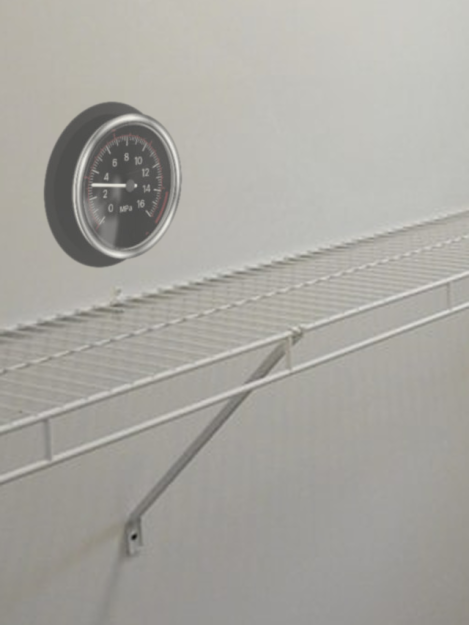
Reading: 3 MPa
